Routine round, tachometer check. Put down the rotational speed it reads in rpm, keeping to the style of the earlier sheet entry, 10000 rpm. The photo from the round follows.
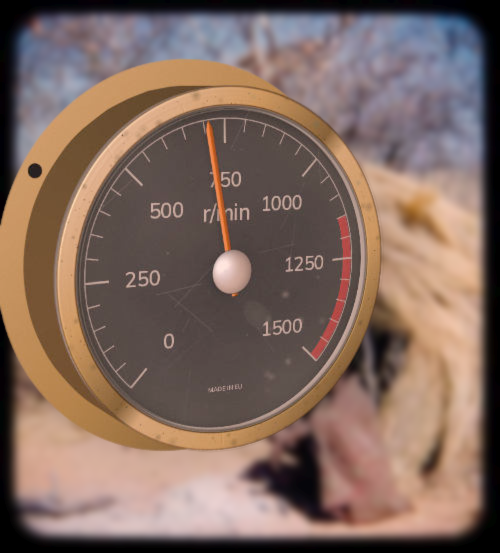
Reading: 700 rpm
